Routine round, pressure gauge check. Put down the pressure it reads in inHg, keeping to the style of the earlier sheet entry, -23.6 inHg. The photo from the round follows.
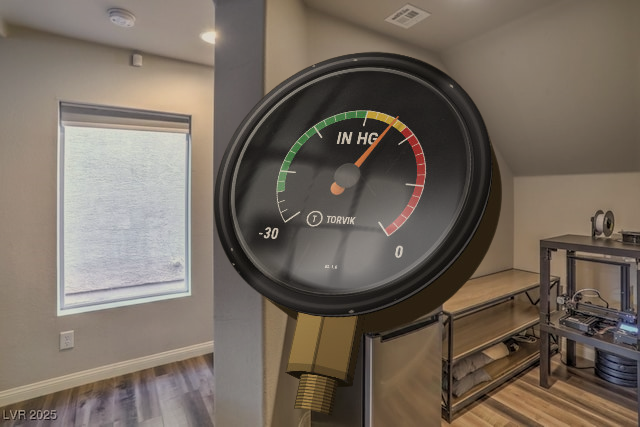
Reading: -12 inHg
